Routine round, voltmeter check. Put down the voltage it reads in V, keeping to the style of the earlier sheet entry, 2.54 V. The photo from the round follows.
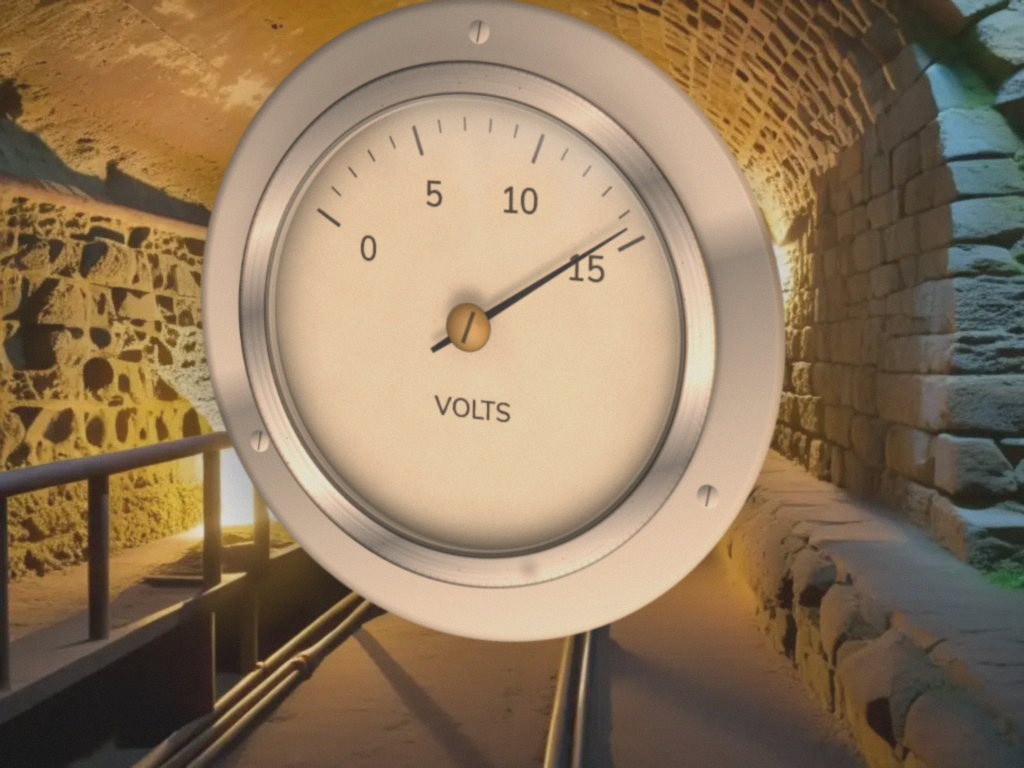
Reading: 14.5 V
